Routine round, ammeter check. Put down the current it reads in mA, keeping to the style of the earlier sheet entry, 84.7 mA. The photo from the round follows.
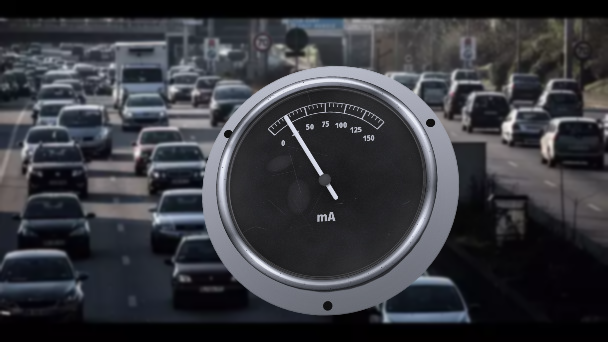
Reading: 25 mA
